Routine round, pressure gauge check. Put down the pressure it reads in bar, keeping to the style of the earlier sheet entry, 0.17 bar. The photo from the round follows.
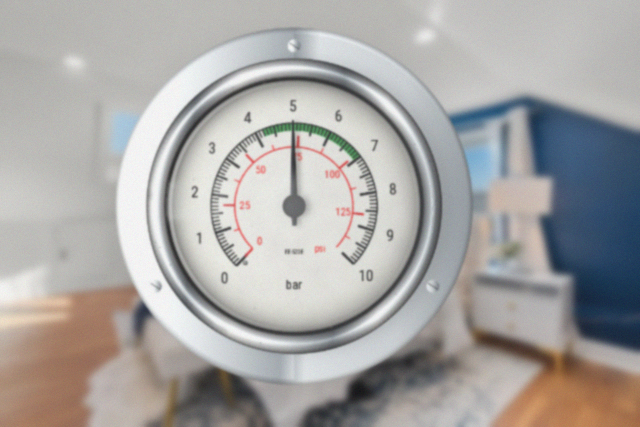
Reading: 5 bar
